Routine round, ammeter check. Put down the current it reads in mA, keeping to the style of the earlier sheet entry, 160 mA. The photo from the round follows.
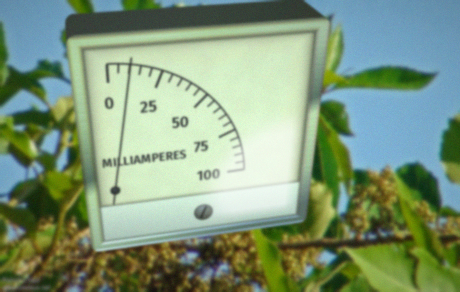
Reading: 10 mA
